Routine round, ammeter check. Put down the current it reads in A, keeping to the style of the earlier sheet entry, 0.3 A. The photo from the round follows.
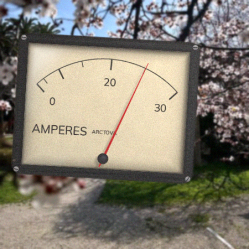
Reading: 25 A
